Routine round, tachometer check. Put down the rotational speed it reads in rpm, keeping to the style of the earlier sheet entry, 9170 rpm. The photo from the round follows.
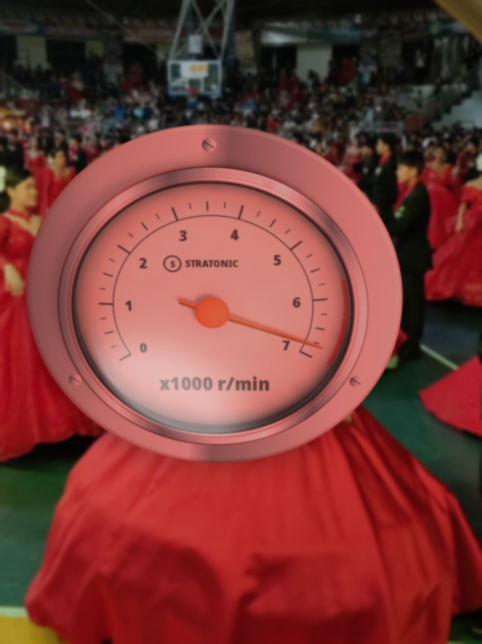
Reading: 6750 rpm
